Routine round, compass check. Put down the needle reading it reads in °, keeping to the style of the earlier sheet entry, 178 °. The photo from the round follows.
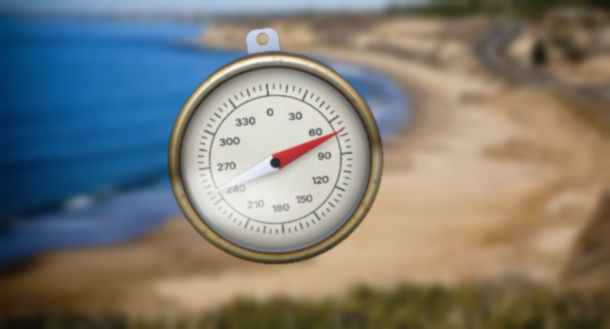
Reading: 70 °
